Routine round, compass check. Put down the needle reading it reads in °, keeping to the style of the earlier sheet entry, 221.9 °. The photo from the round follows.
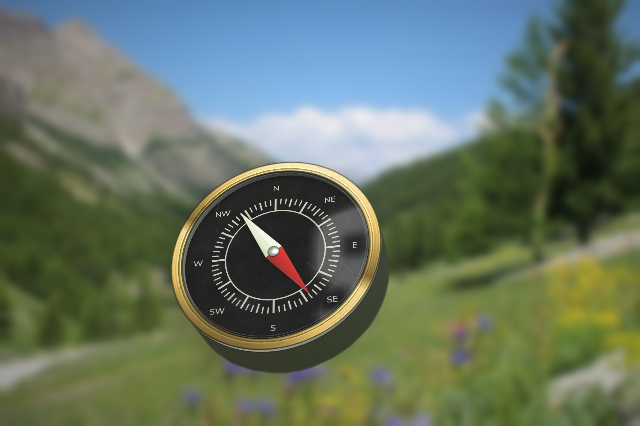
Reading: 145 °
